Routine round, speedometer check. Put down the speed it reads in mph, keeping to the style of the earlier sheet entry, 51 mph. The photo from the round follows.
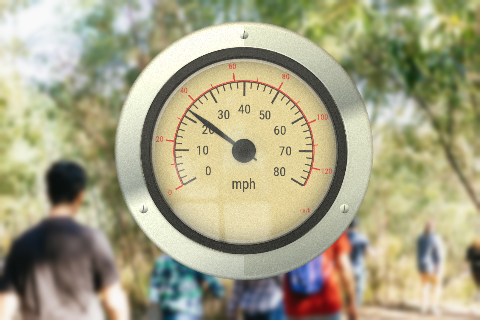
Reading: 22 mph
